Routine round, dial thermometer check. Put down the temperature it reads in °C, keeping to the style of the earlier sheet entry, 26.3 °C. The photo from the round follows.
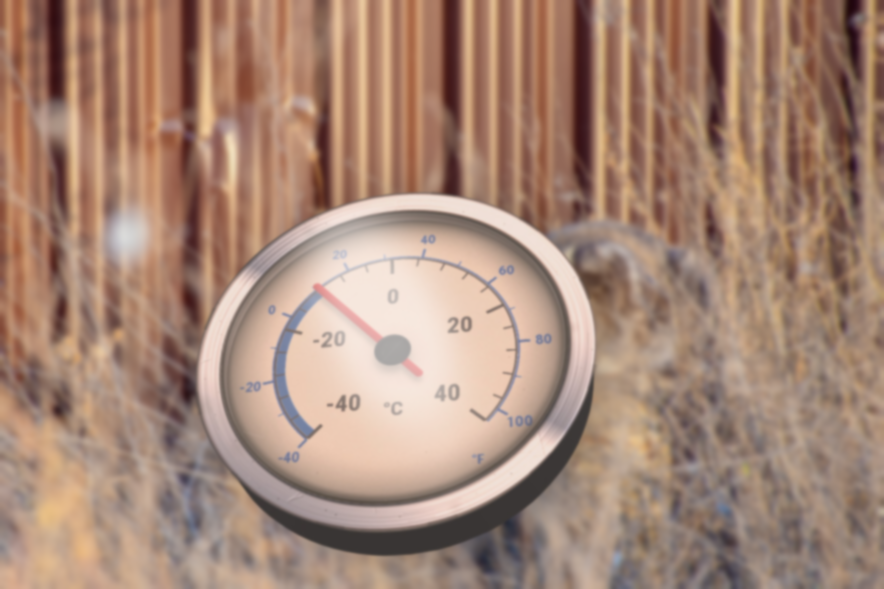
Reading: -12 °C
